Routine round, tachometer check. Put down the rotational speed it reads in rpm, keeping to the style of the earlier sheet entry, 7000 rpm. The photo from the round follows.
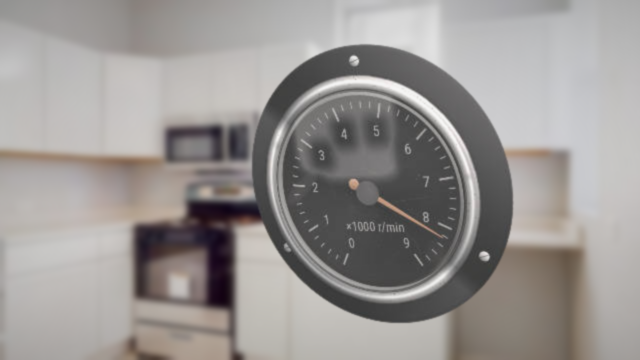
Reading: 8200 rpm
